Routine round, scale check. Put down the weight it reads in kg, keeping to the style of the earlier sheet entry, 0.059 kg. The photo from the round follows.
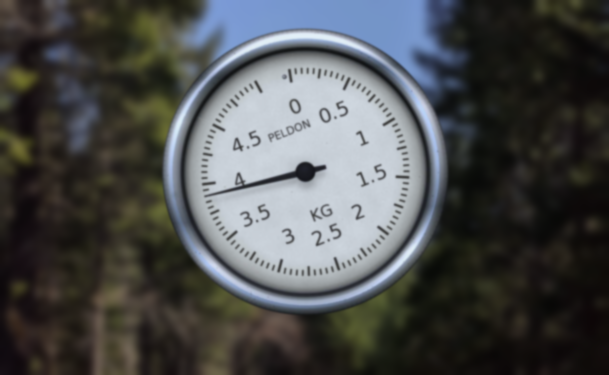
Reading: 3.9 kg
